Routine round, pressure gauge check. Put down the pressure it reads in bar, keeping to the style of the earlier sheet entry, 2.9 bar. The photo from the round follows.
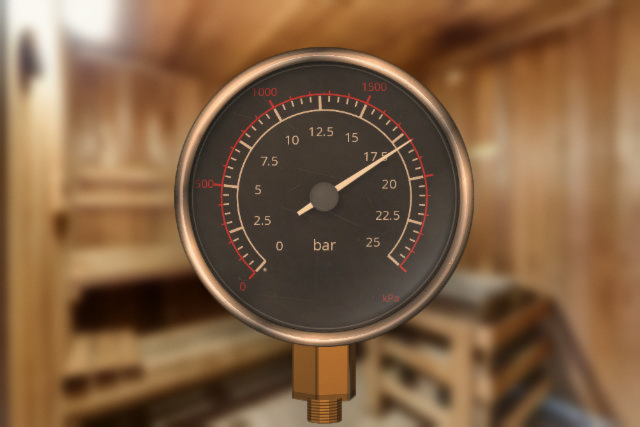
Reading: 18 bar
